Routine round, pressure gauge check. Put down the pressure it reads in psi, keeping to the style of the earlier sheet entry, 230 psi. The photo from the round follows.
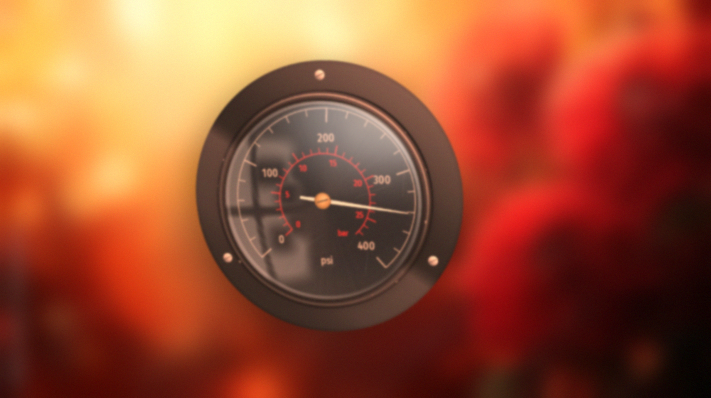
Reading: 340 psi
